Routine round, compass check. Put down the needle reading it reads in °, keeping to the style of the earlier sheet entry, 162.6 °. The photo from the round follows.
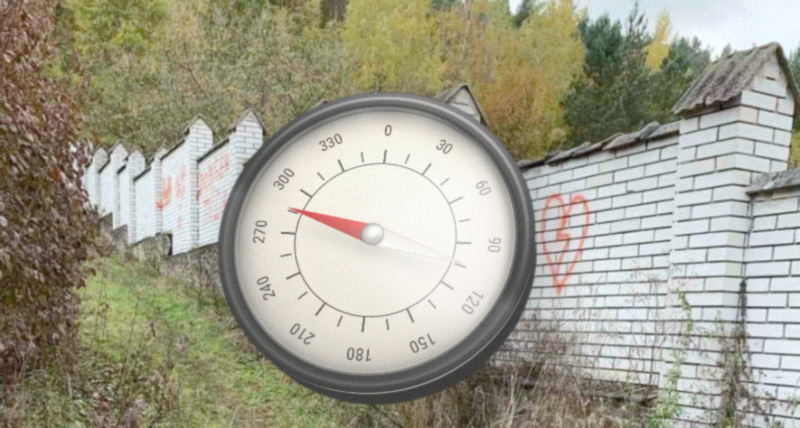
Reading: 285 °
